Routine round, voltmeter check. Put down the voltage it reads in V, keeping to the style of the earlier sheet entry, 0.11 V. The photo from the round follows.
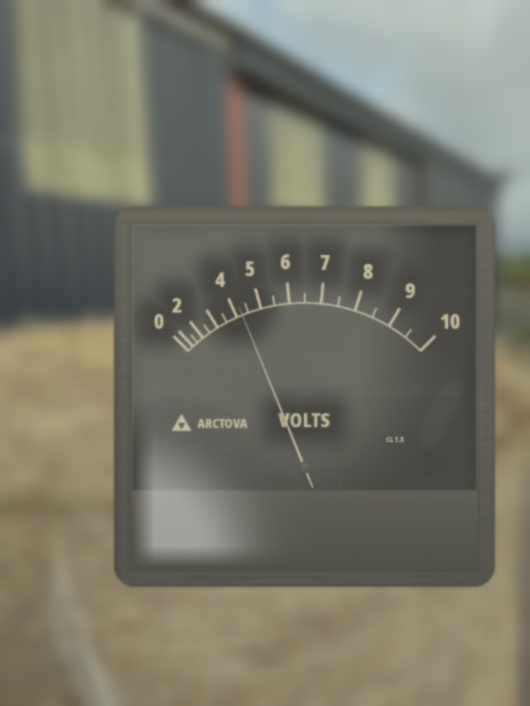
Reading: 4.25 V
